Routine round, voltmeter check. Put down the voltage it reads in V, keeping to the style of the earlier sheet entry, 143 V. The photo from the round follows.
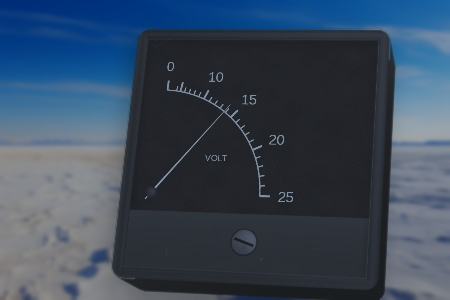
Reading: 14 V
